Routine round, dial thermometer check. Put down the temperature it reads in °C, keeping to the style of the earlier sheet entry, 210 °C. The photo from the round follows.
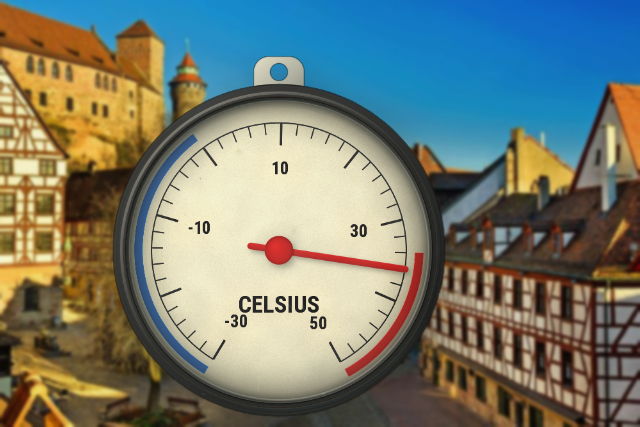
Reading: 36 °C
